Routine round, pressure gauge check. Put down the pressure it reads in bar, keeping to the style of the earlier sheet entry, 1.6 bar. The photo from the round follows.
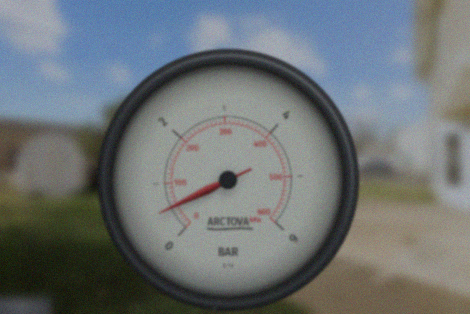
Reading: 0.5 bar
